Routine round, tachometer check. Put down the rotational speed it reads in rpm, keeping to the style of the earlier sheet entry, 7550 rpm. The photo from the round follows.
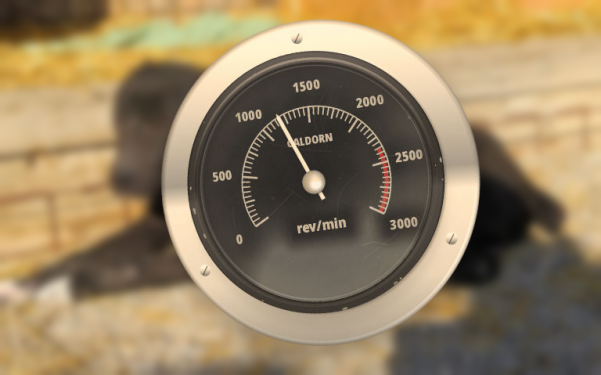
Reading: 1200 rpm
